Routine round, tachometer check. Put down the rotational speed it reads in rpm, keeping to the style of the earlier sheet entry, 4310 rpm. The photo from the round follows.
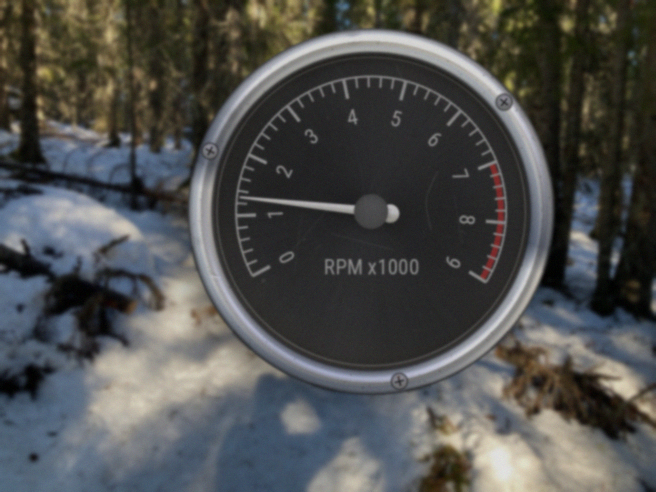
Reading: 1300 rpm
